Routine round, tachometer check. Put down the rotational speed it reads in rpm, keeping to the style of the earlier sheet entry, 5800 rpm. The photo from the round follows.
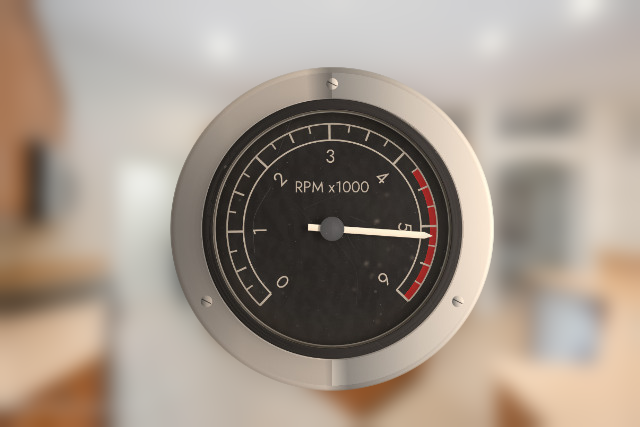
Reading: 5125 rpm
